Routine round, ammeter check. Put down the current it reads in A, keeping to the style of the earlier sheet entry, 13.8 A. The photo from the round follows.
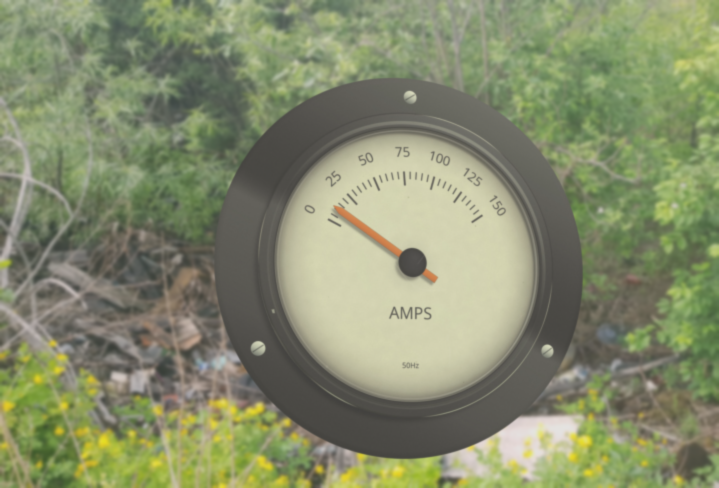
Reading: 10 A
